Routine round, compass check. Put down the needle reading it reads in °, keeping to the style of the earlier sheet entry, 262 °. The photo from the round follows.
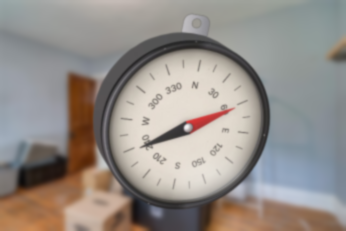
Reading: 60 °
